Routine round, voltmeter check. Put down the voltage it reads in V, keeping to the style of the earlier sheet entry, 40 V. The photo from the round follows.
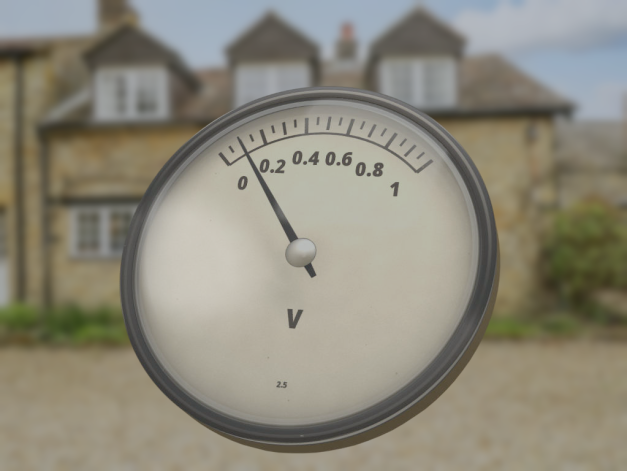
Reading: 0.1 V
